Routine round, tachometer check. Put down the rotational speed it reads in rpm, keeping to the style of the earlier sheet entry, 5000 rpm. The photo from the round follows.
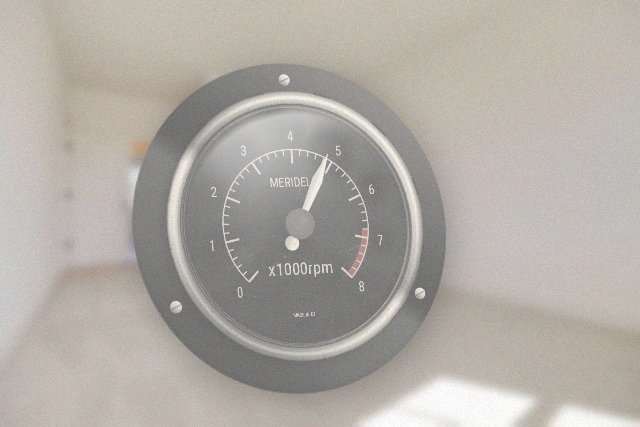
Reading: 4800 rpm
